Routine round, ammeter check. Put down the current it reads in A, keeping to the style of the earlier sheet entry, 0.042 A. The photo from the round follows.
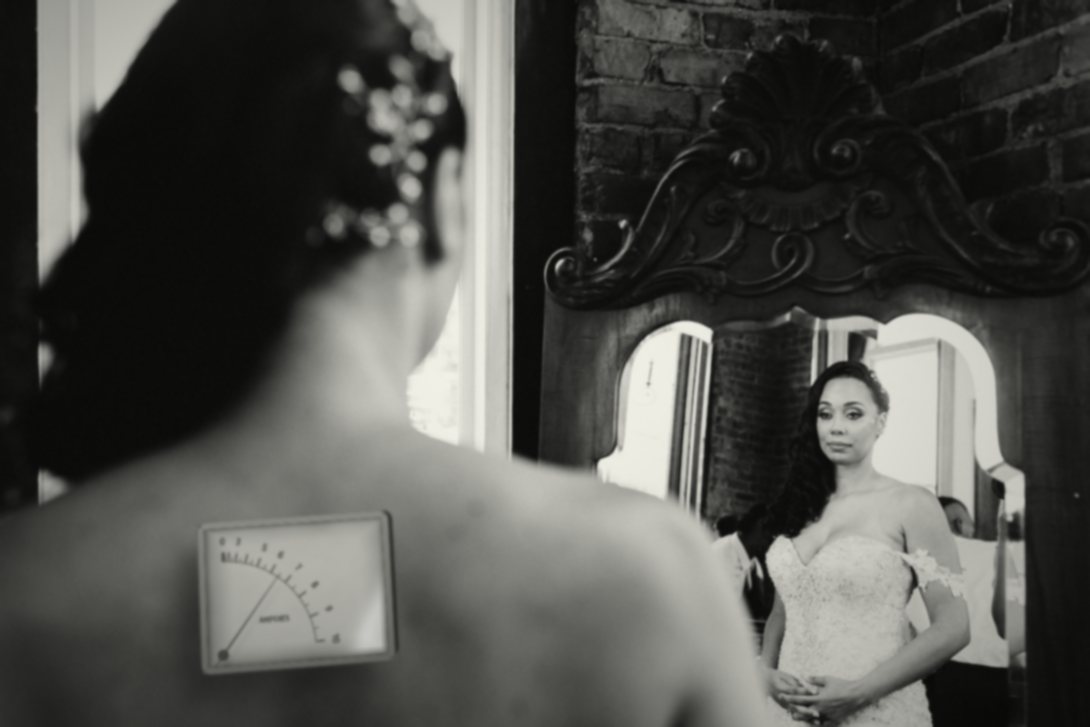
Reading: 6.5 A
